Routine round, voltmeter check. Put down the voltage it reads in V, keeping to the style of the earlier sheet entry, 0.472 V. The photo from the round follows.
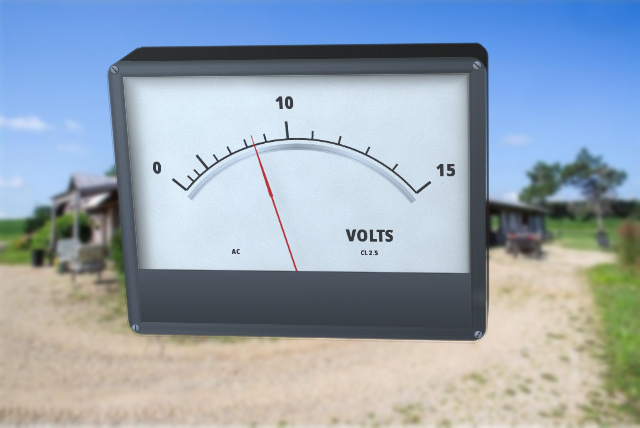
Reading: 8.5 V
